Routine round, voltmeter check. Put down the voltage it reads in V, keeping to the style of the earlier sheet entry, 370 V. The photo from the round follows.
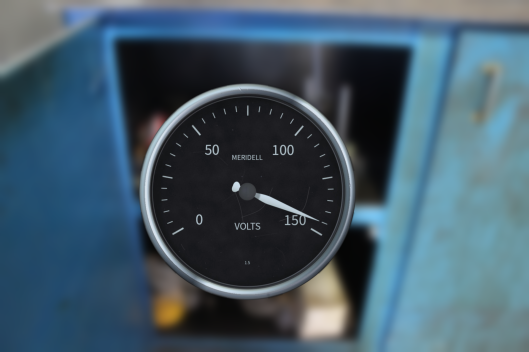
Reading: 145 V
